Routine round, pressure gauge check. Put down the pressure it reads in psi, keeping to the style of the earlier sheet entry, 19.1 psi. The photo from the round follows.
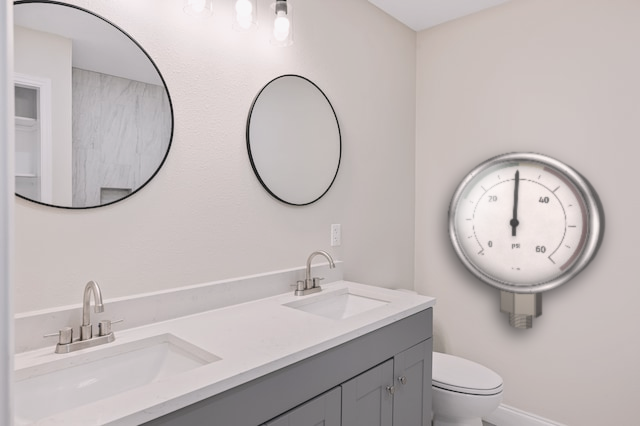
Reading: 30 psi
